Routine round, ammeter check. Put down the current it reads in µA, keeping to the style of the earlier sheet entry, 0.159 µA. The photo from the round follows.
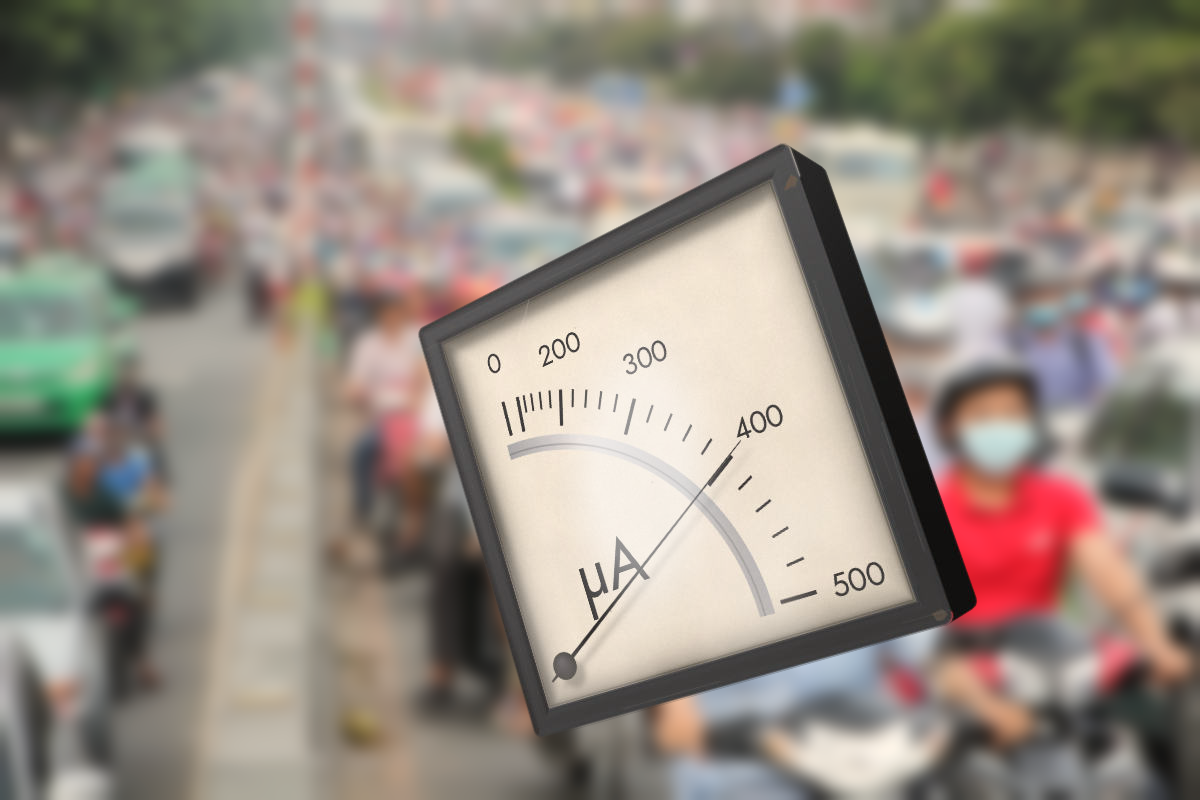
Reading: 400 µA
